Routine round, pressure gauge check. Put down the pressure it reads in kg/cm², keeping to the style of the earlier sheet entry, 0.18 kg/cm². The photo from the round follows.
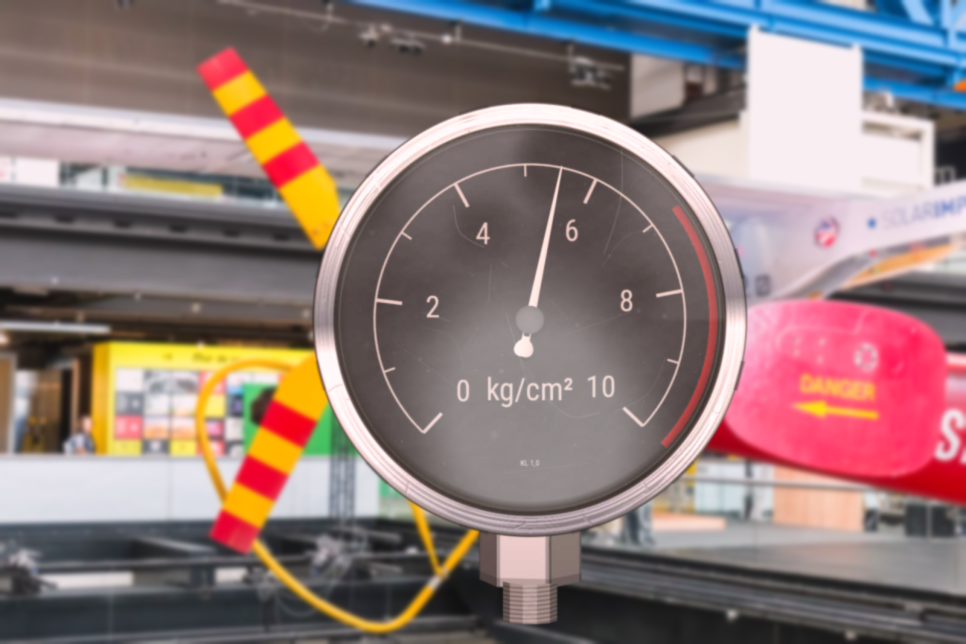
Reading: 5.5 kg/cm²
